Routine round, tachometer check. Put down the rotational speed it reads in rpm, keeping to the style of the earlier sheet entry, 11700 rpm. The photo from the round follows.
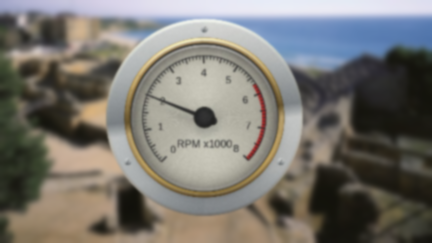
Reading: 2000 rpm
